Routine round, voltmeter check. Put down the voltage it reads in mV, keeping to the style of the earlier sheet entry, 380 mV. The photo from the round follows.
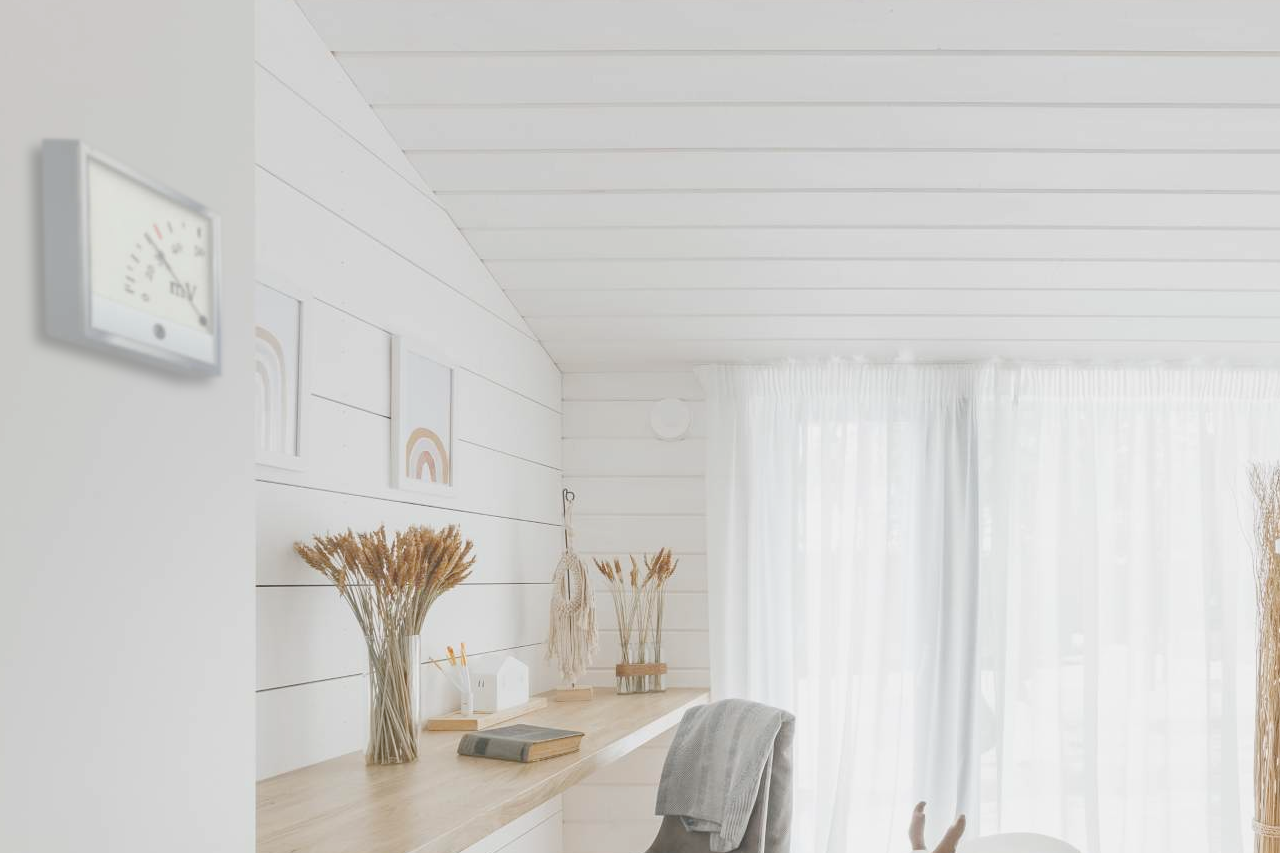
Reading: 30 mV
